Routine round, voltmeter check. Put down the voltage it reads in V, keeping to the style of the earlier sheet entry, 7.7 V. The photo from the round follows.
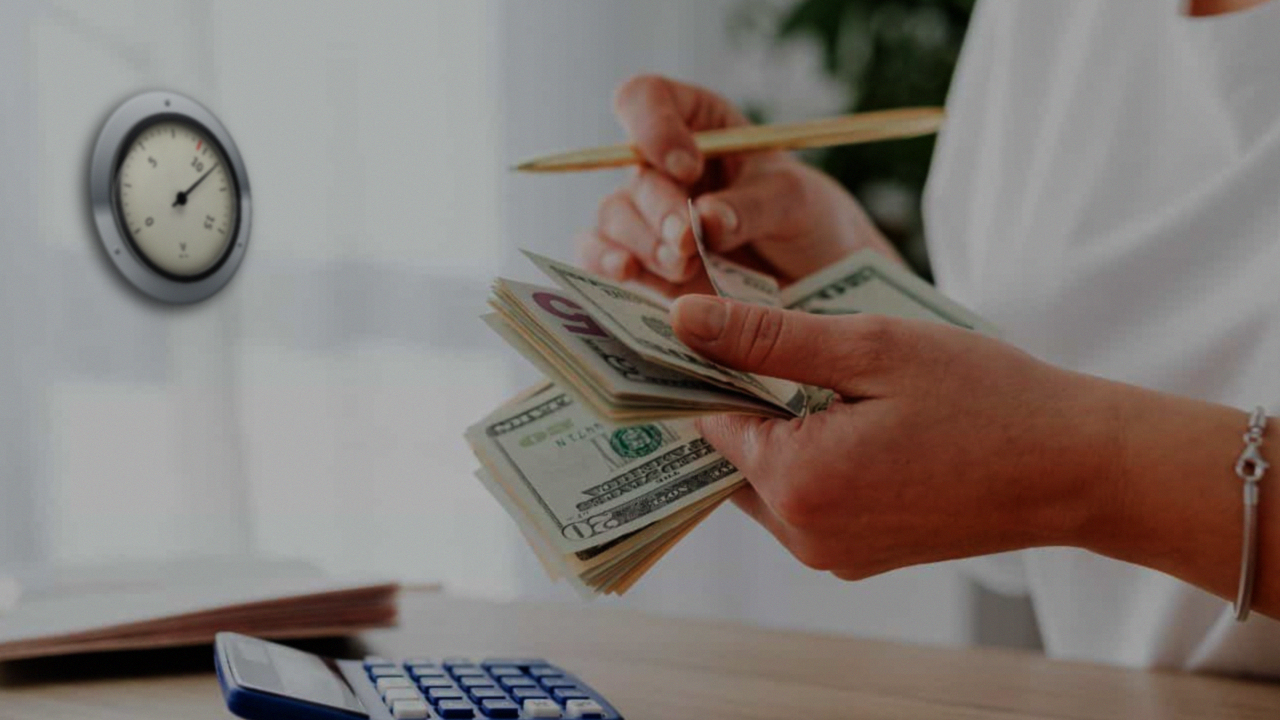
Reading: 11 V
